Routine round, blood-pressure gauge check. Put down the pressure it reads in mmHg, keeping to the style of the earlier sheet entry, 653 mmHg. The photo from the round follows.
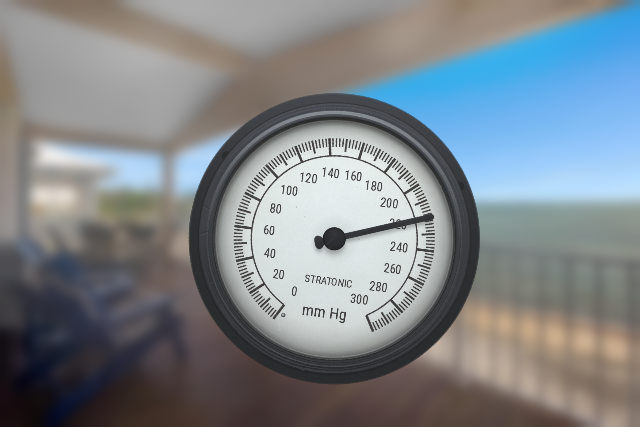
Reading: 220 mmHg
